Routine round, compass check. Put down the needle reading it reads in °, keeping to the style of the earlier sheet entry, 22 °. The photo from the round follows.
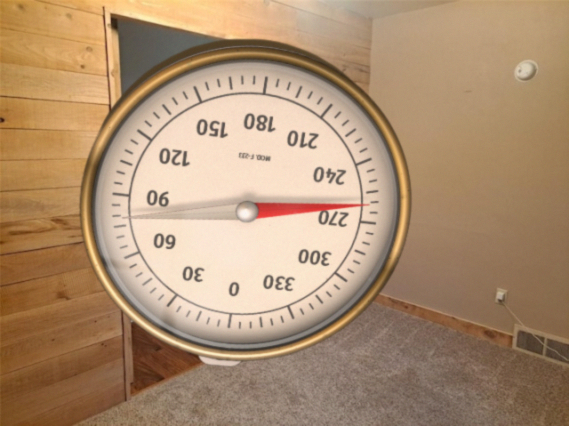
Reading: 260 °
